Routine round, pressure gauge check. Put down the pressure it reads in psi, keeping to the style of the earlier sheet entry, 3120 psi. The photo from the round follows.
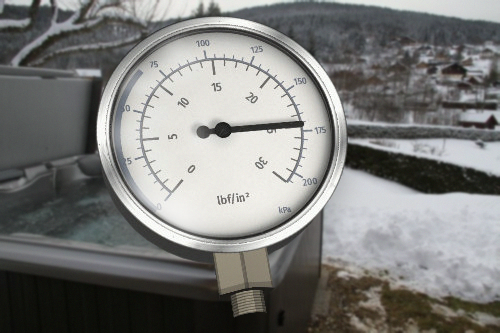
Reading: 25 psi
